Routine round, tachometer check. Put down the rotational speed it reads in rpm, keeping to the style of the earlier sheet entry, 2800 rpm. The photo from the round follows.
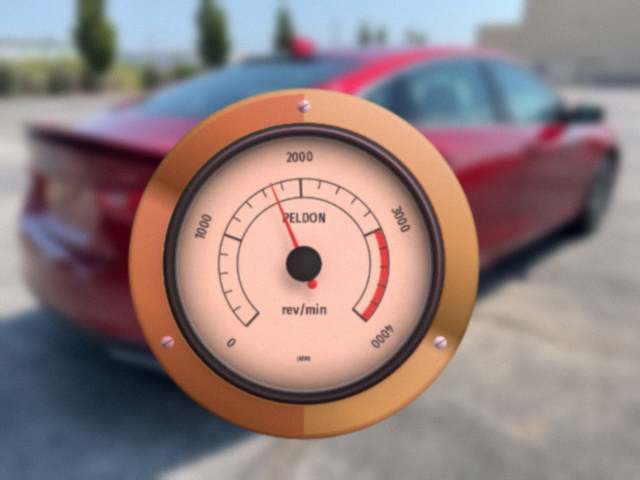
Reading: 1700 rpm
